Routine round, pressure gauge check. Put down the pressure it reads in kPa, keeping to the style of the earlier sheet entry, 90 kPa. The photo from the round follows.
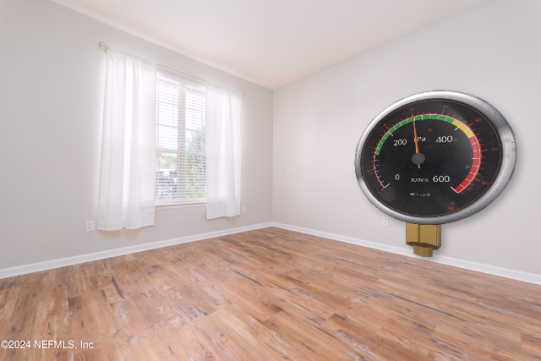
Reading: 280 kPa
